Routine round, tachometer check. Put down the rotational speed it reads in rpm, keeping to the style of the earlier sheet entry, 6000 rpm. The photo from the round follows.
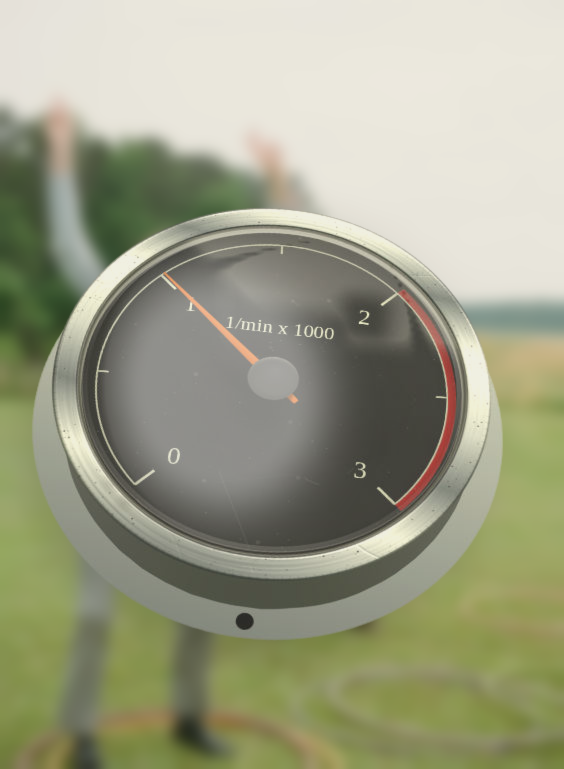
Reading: 1000 rpm
